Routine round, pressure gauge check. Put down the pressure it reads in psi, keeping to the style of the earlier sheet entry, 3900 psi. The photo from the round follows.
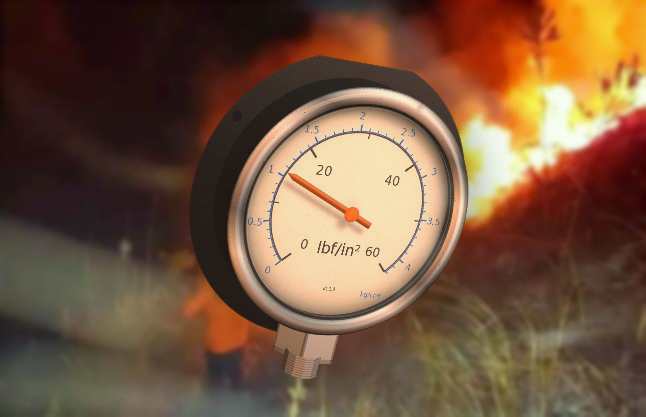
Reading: 15 psi
